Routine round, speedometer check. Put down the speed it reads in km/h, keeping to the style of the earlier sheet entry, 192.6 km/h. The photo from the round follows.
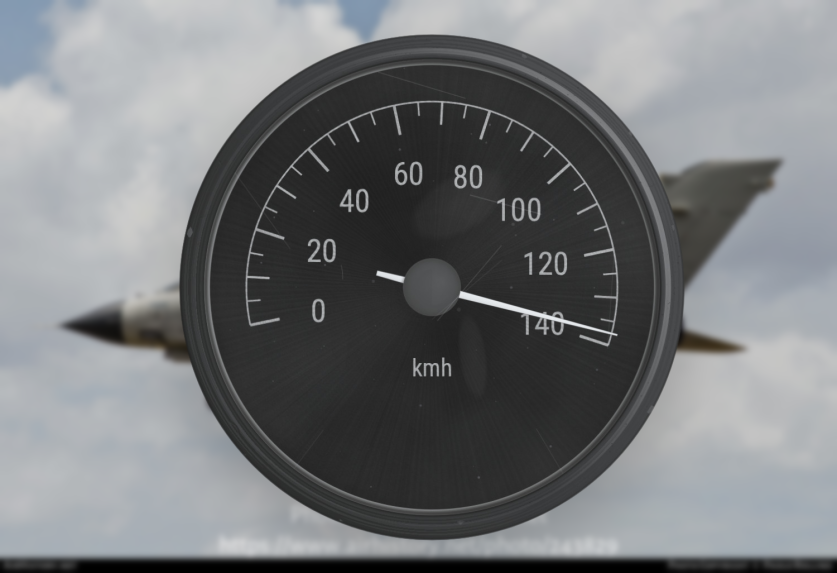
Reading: 137.5 km/h
